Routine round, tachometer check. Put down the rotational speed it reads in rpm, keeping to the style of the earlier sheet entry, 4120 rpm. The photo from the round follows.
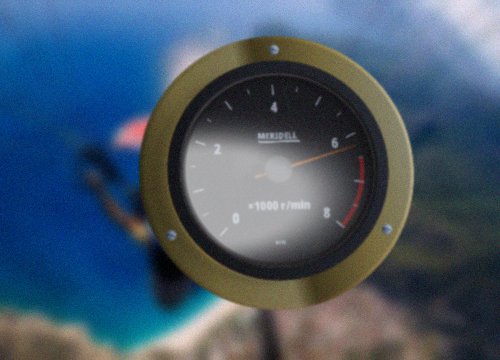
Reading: 6250 rpm
